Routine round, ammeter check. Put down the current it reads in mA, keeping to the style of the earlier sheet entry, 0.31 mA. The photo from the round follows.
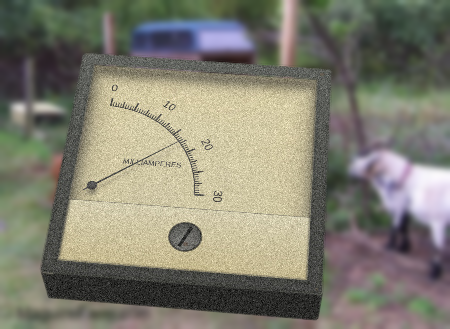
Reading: 17.5 mA
